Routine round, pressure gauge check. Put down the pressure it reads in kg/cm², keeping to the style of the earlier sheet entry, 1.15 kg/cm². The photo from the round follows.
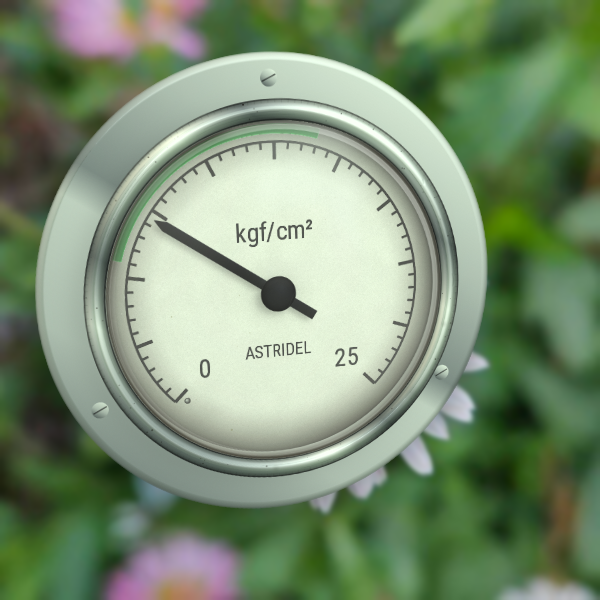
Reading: 7.25 kg/cm²
